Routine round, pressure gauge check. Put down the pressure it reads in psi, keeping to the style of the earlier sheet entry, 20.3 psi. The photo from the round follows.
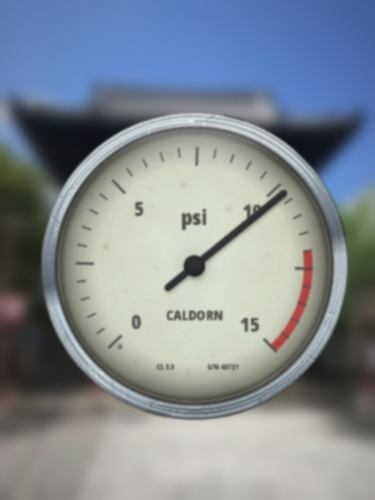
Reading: 10.25 psi
